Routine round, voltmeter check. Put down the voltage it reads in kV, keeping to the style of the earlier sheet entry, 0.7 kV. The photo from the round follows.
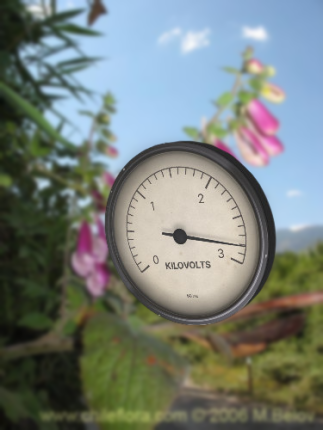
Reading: 2.8 kV
